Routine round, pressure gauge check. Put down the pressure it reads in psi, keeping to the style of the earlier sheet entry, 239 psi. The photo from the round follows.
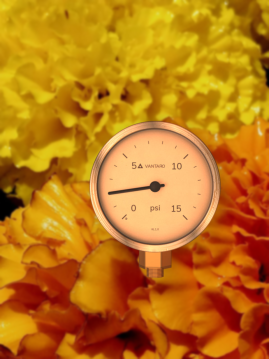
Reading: 2 psi
